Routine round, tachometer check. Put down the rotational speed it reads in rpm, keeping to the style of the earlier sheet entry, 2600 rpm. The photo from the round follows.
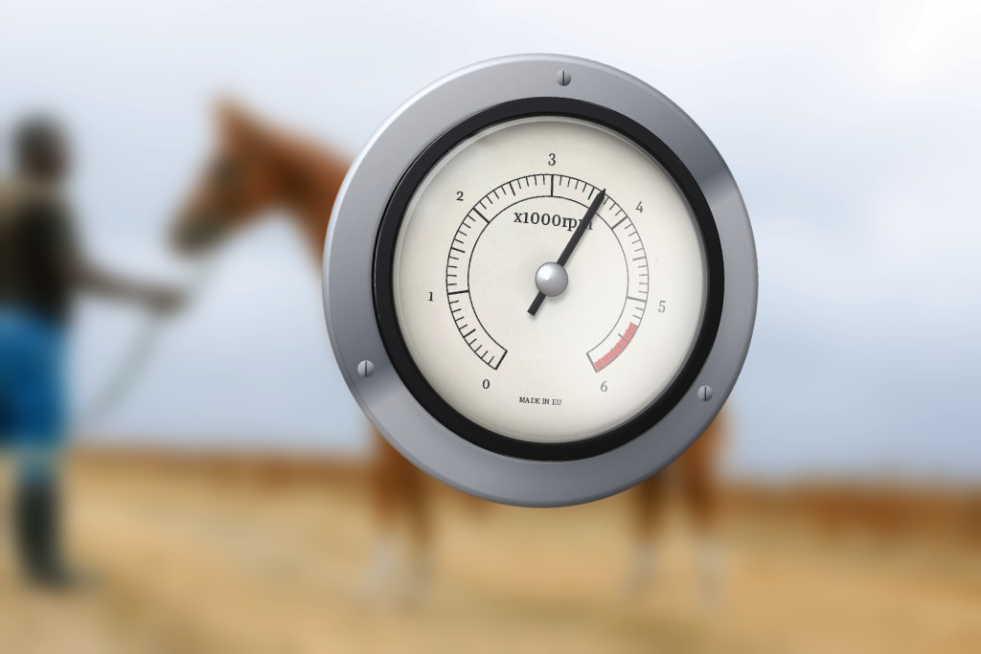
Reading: 3600 rpm
